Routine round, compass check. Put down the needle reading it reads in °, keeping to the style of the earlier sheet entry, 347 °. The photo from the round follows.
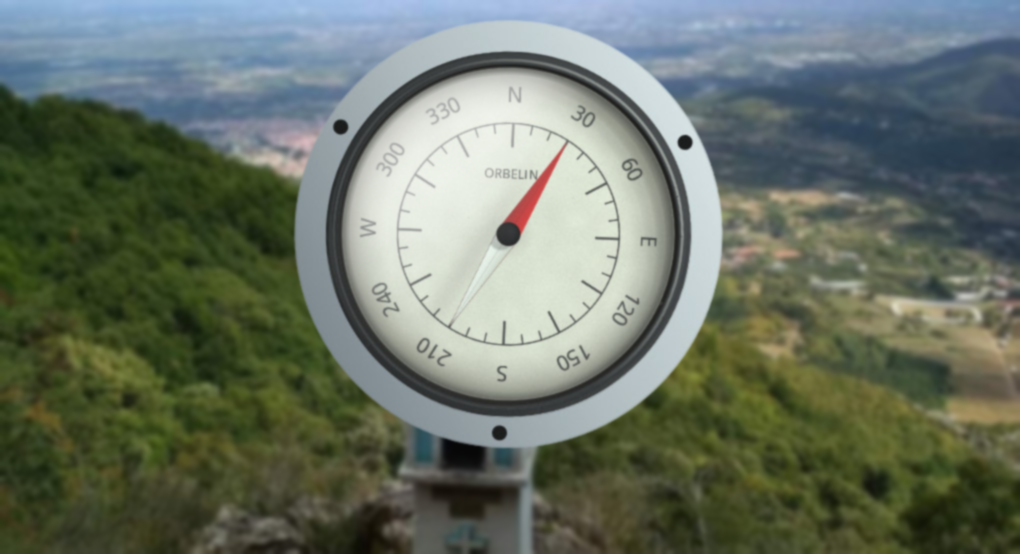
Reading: 30 °
